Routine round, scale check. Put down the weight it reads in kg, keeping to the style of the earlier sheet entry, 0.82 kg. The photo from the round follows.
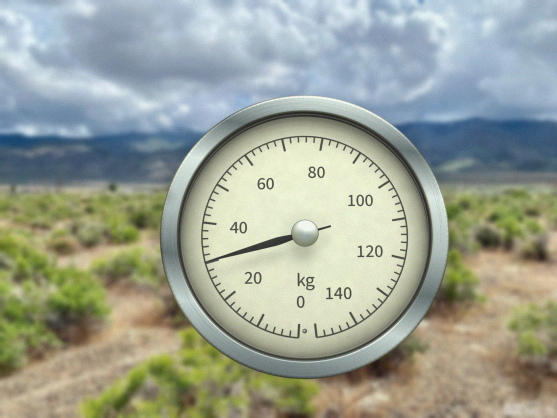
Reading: 30 kg
